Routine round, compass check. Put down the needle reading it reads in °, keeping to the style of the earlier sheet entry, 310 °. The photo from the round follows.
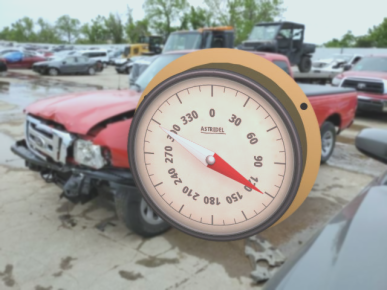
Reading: 120 °
